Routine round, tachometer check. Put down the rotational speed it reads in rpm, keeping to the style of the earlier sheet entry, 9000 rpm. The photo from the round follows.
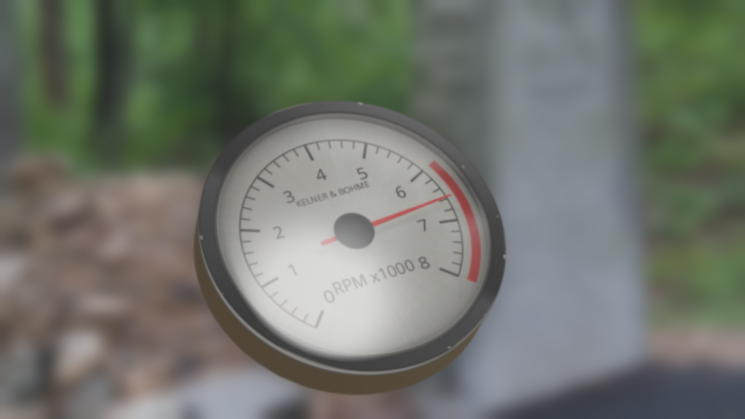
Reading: 6600 rpm
